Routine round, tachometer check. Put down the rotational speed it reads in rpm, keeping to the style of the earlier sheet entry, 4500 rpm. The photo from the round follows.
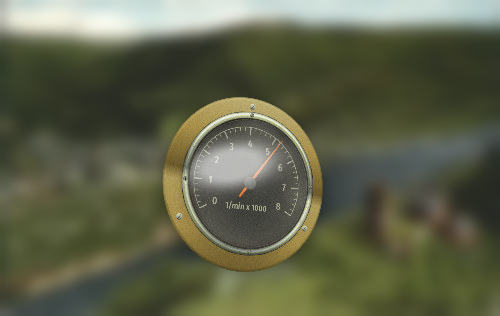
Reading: 5200 rpm
